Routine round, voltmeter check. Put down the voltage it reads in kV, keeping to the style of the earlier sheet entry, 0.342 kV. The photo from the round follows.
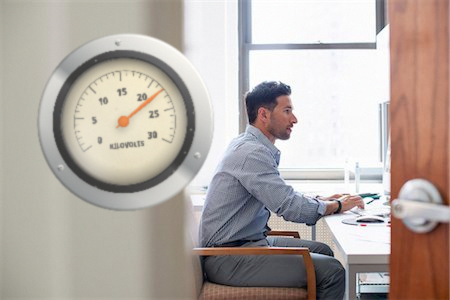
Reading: 22 kV
